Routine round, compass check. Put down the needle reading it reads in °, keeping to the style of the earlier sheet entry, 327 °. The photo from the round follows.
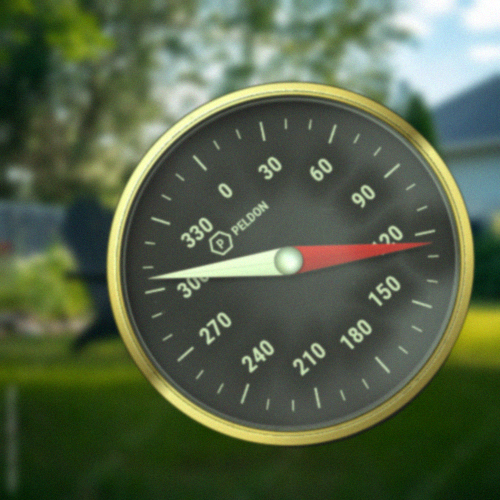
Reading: 125 °
